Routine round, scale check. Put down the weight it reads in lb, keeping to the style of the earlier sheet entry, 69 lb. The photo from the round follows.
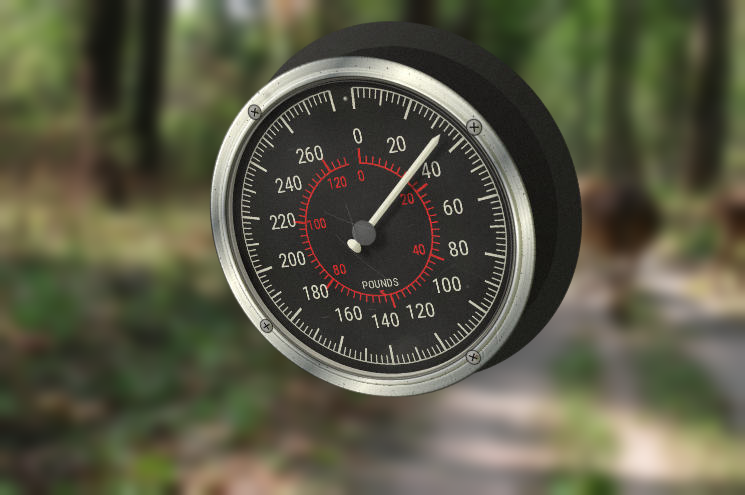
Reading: 34 lb
